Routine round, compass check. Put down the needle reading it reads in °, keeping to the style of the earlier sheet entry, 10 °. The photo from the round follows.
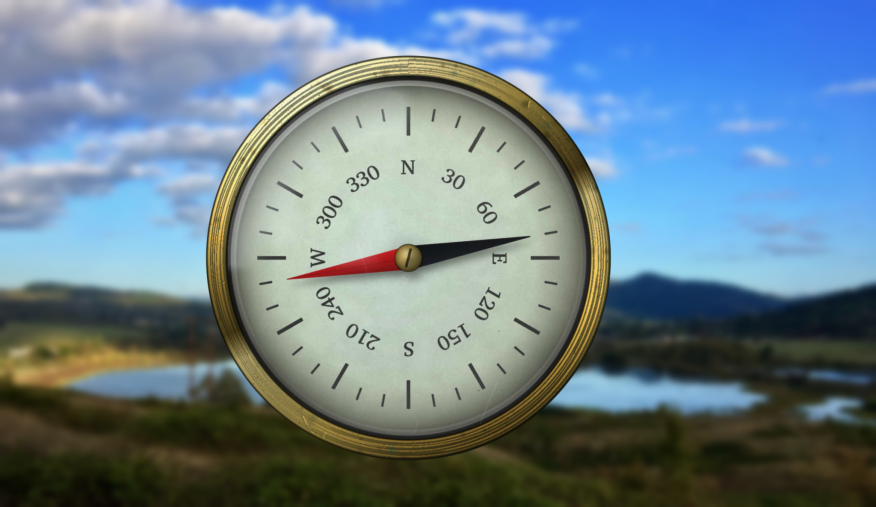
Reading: 260 °
